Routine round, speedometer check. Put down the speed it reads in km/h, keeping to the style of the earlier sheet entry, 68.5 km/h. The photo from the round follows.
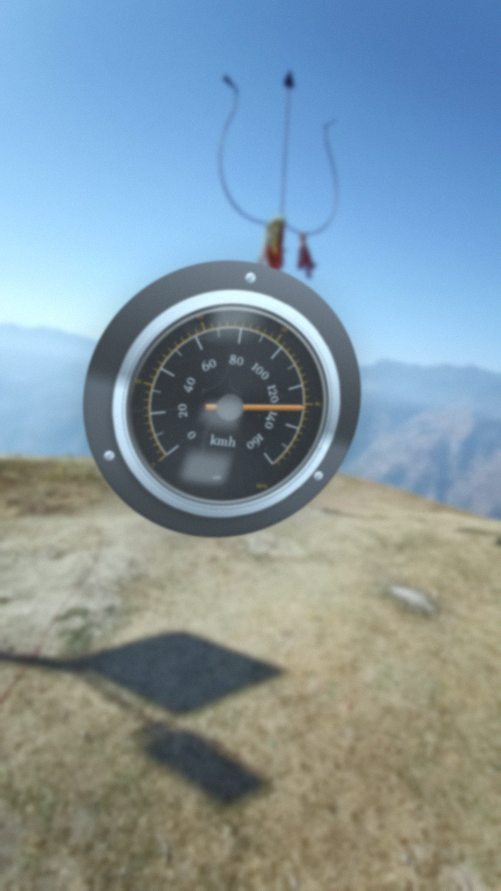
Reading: 130 km/h
